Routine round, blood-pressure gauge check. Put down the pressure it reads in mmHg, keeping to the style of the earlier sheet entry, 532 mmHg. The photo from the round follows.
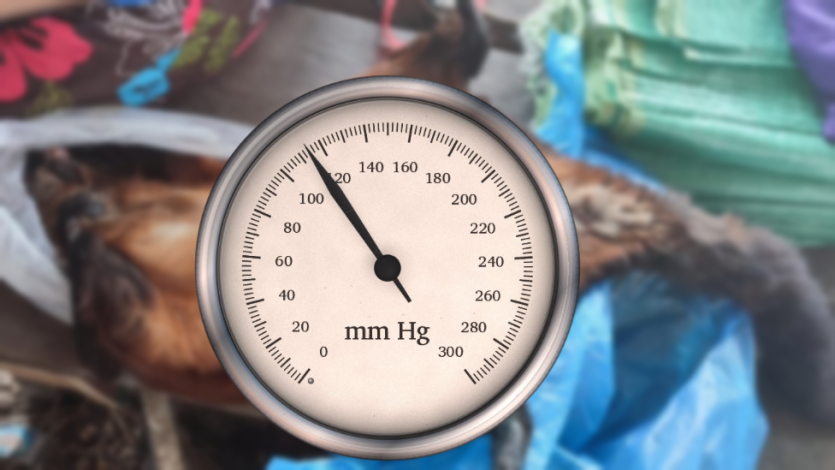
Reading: 114 mmHg
